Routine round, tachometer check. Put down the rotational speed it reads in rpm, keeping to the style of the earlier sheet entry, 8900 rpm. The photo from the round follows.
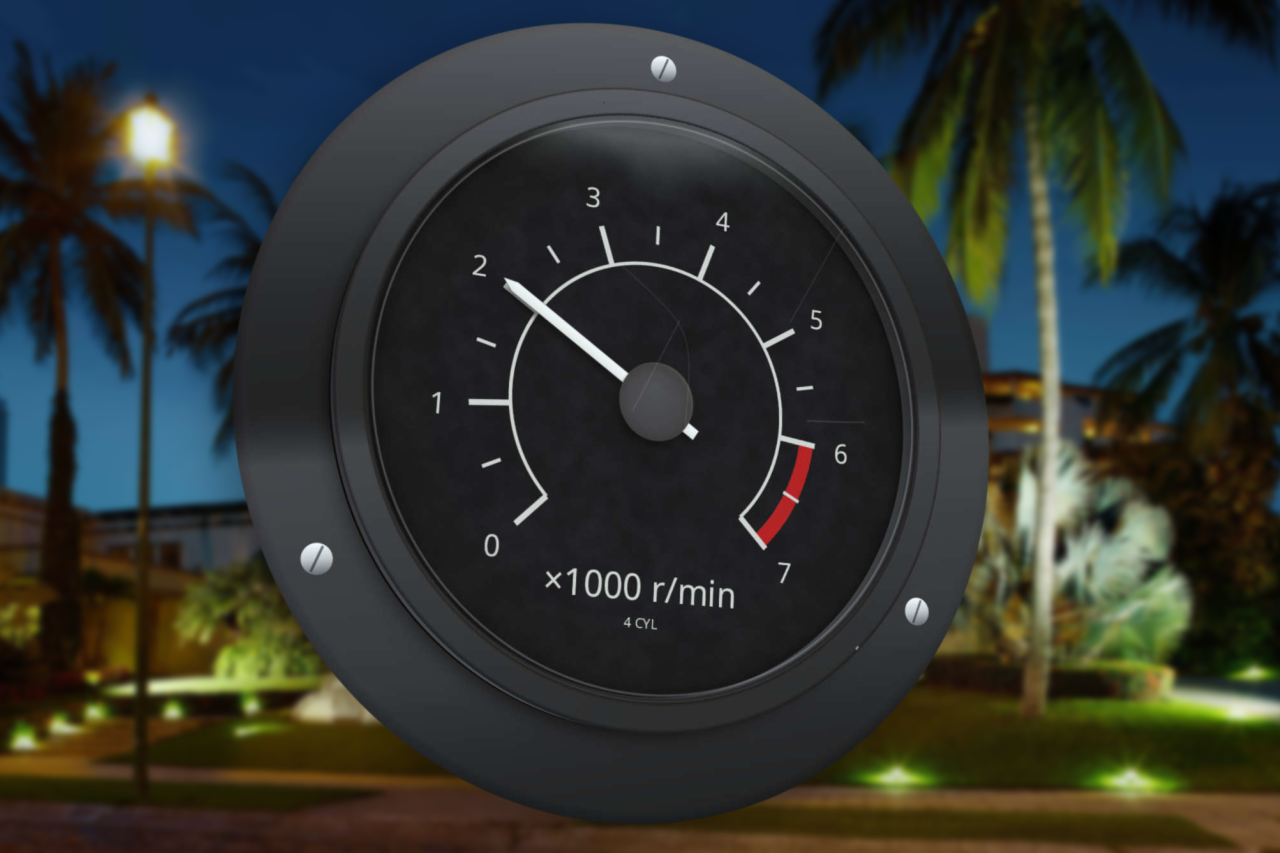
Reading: 2000 rpm
